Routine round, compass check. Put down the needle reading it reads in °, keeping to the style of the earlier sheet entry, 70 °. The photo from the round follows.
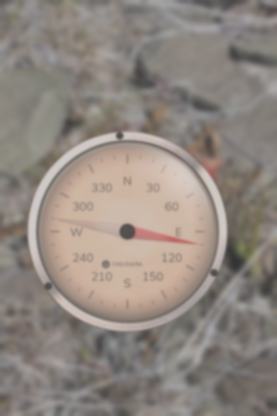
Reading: 100 °
